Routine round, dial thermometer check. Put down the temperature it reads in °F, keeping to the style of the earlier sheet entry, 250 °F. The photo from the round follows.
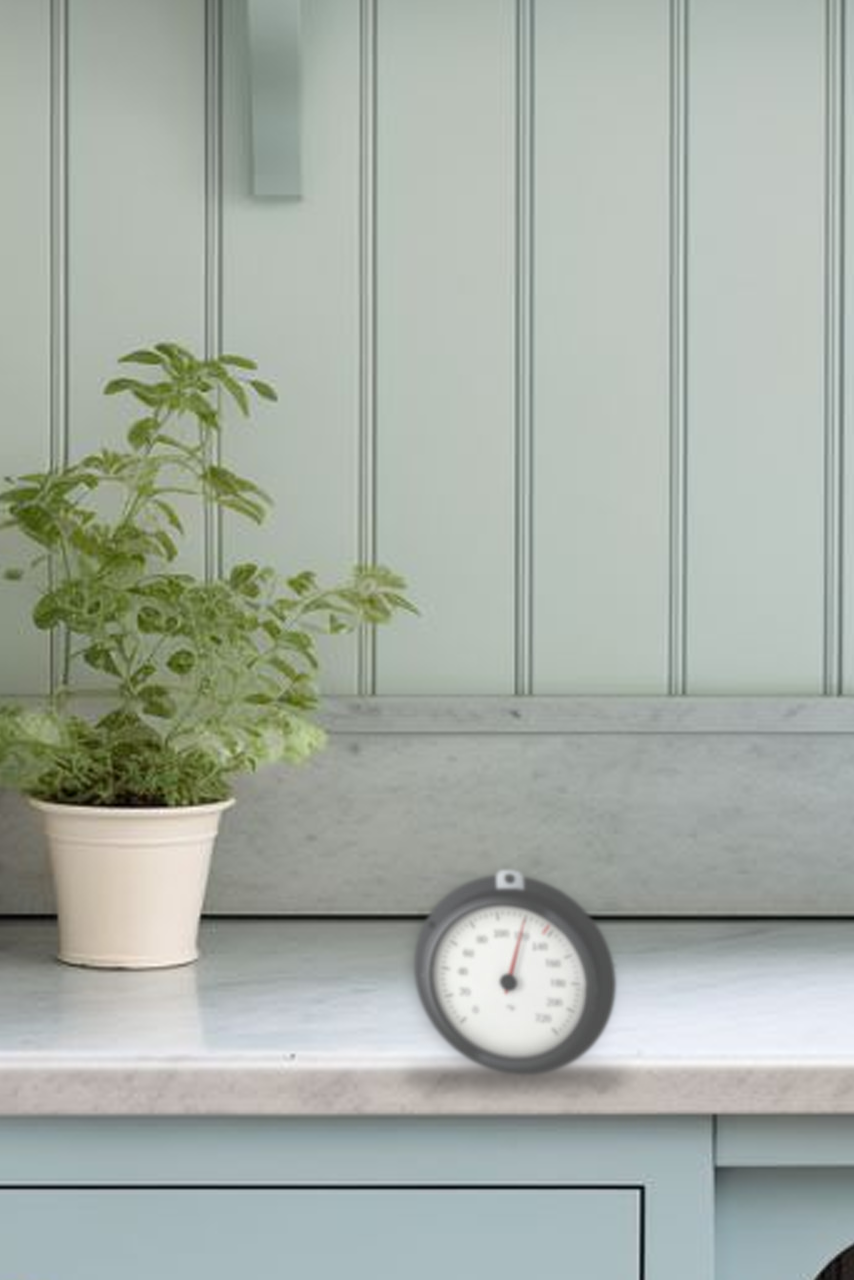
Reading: 120 °F
